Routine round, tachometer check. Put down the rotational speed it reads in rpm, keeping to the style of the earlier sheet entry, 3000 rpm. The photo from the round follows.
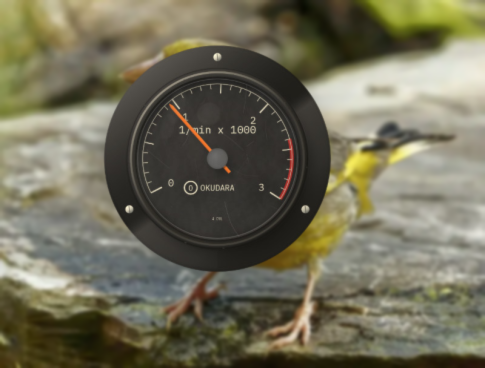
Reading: 950 rpm
